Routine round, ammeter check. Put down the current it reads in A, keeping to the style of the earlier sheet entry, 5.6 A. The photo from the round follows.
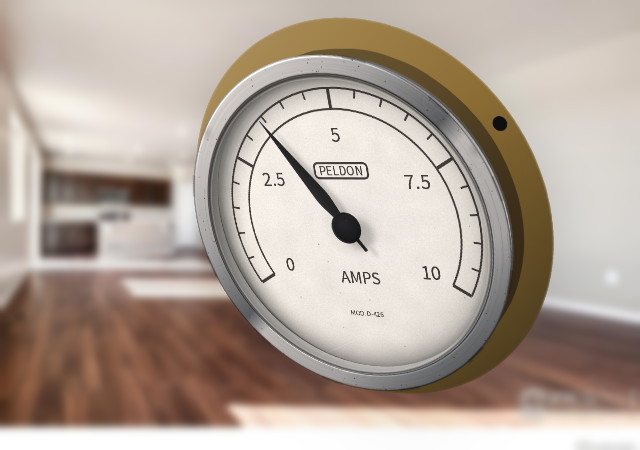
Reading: 3.5 A
